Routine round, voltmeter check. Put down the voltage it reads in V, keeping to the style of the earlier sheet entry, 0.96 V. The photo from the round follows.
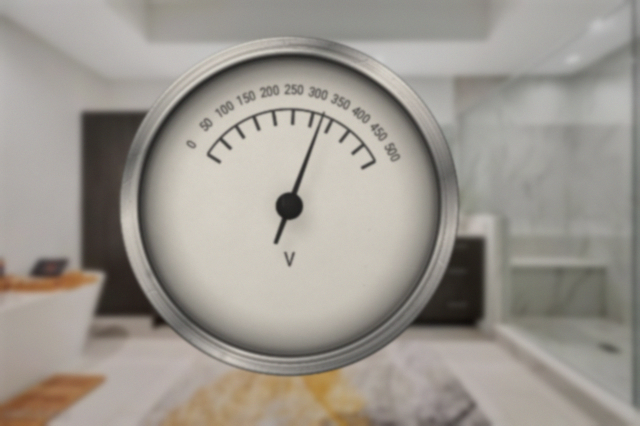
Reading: 325 V
